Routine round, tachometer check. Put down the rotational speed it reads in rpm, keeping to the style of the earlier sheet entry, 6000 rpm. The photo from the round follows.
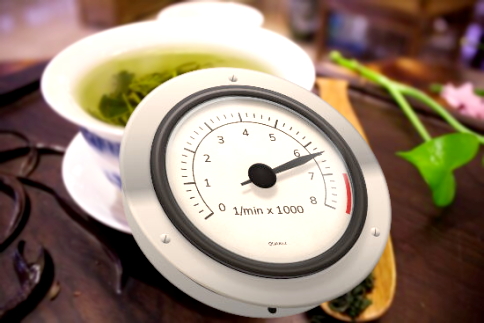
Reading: 6400 rpm
